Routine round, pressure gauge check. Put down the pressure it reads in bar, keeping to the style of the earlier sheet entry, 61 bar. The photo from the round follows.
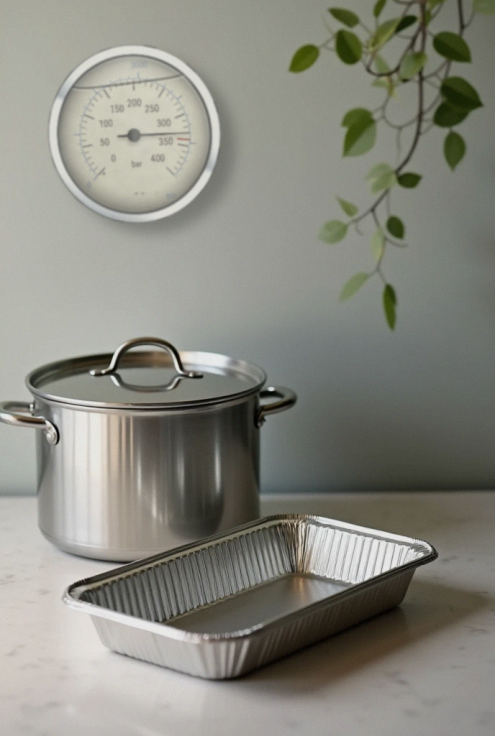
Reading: 330 bar
